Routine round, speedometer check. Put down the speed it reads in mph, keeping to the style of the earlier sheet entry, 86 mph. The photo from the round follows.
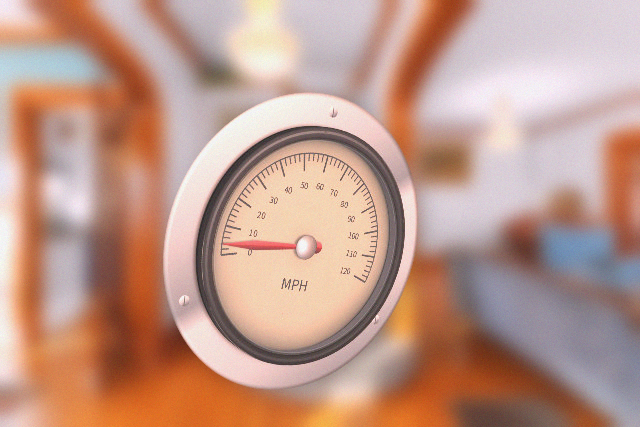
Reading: 4 mph
